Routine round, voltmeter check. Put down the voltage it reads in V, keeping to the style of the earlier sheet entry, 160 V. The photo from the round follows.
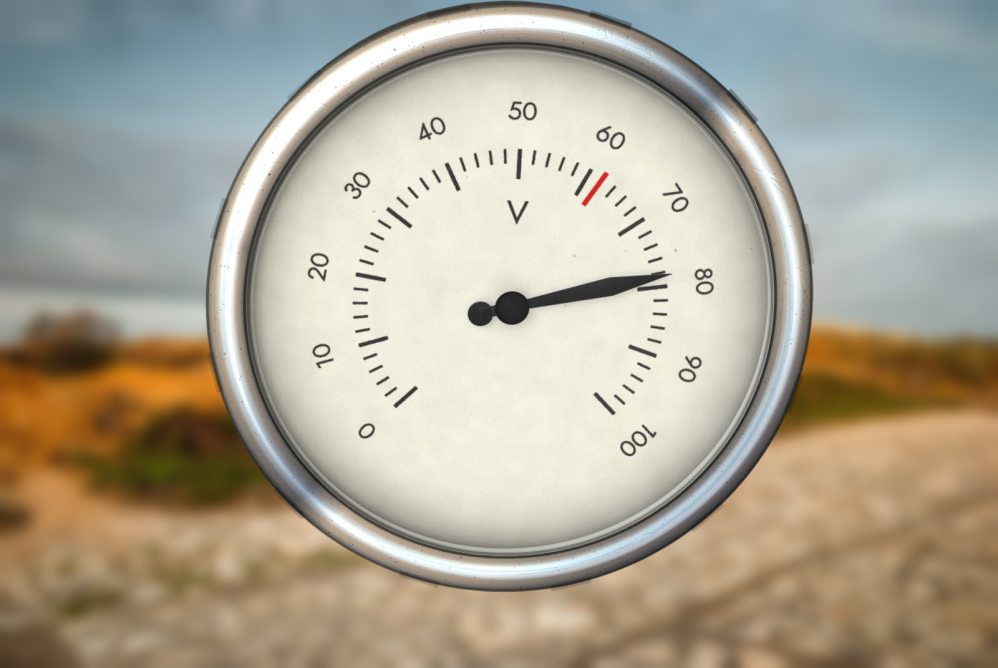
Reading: 78 V
